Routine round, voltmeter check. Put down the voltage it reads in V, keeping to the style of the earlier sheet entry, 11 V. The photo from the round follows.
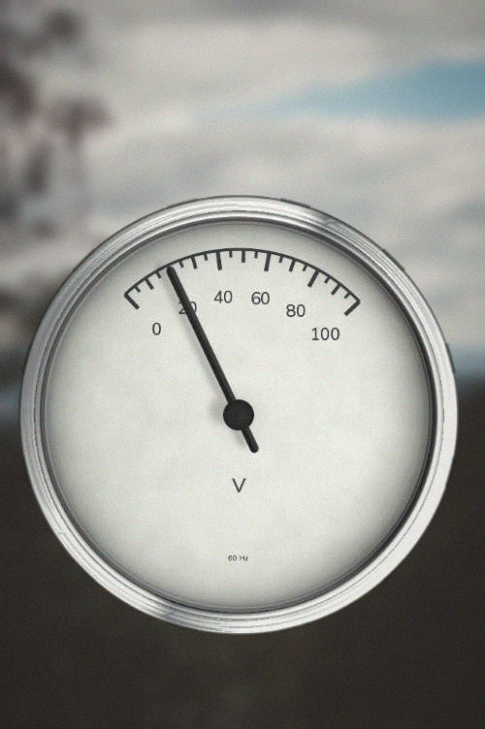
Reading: 20 V
